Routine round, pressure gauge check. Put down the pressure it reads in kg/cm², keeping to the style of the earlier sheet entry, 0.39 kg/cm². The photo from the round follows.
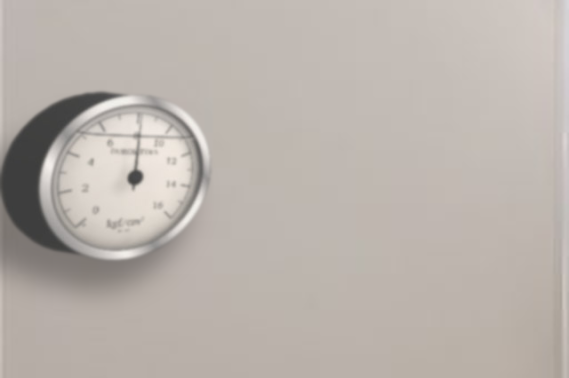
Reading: 8 kg/cm²
